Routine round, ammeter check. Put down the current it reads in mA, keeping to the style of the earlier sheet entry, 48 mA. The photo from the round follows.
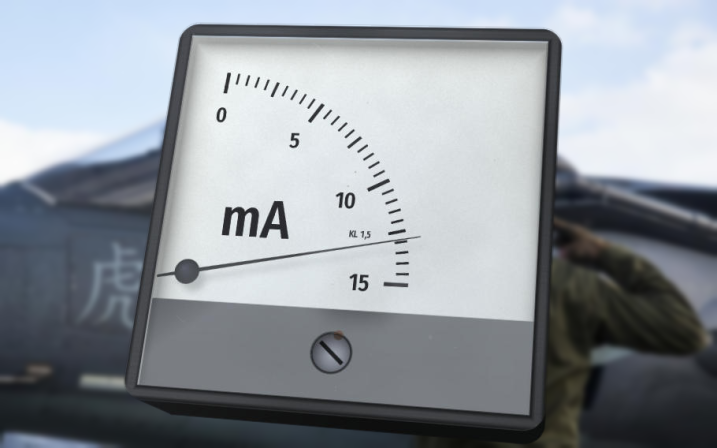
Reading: 13 mA
